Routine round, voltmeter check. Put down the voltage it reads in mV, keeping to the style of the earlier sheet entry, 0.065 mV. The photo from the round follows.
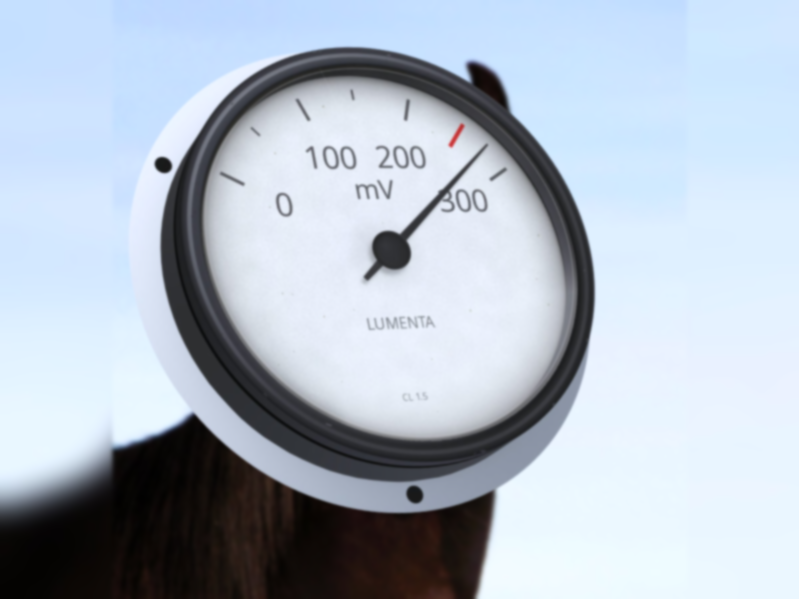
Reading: 275 mV
